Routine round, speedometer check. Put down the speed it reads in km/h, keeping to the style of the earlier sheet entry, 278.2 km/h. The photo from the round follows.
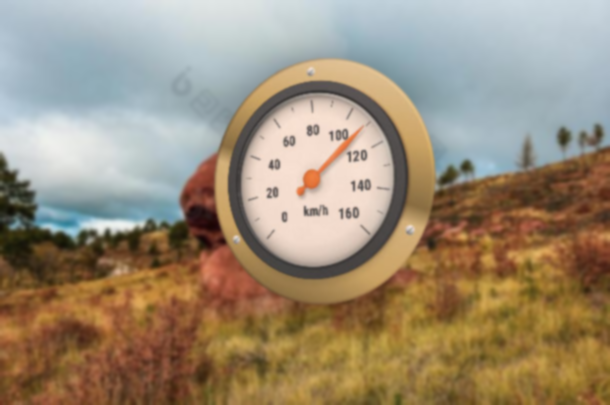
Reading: 110 km/h
